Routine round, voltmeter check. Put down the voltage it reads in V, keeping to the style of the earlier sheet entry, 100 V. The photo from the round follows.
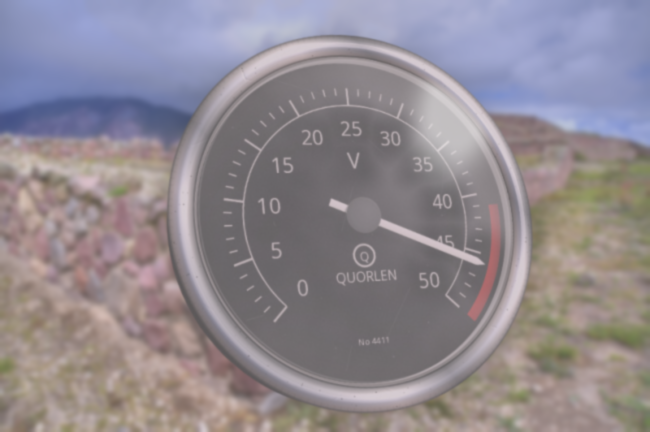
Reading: 46 V
